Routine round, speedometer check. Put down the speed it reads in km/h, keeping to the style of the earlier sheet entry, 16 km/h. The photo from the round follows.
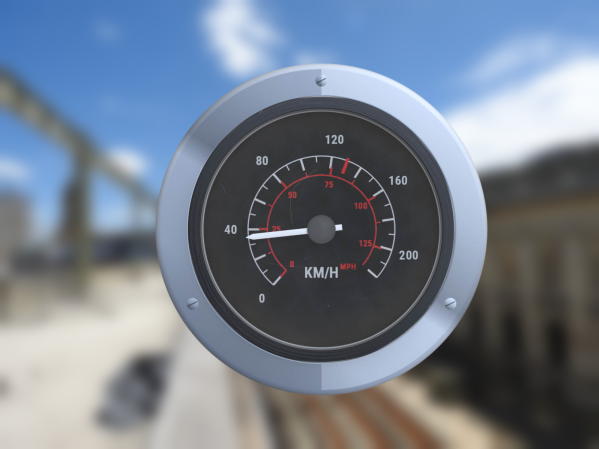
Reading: 35 km/h
